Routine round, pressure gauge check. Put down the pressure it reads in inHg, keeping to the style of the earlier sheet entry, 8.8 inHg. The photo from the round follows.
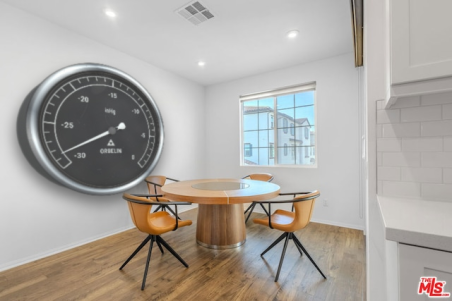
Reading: -28.5 inHg
